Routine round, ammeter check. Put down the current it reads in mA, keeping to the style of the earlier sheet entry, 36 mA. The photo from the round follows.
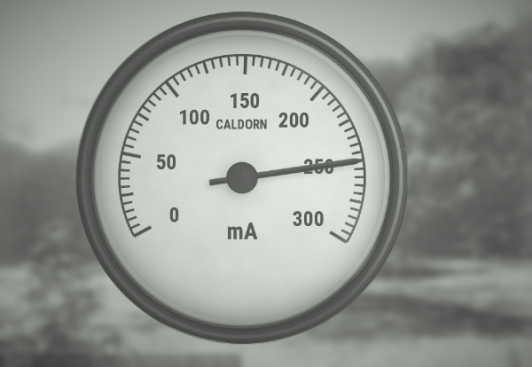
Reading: 250 mA
